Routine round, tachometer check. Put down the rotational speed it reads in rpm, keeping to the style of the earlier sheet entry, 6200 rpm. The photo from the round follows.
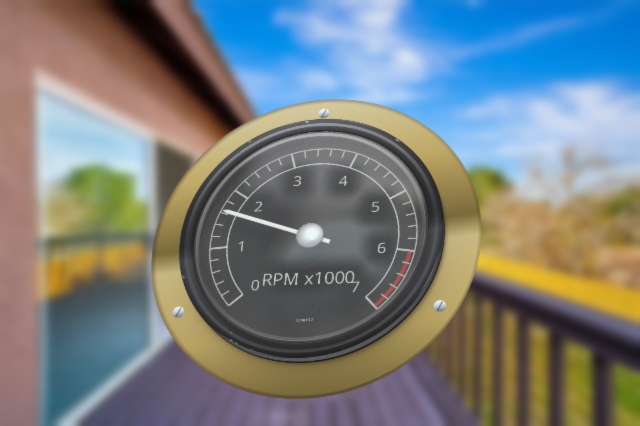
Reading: 1600 rpm
